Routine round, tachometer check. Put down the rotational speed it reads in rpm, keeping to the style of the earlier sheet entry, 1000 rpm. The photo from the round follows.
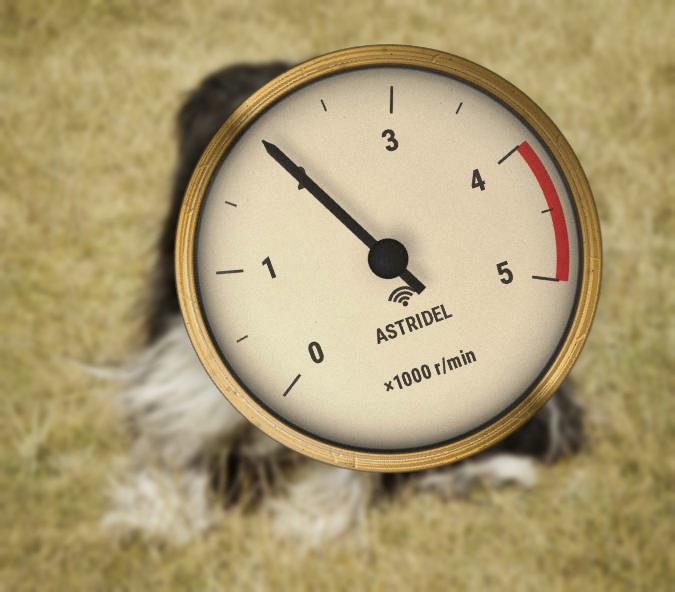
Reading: 2000 rpm
